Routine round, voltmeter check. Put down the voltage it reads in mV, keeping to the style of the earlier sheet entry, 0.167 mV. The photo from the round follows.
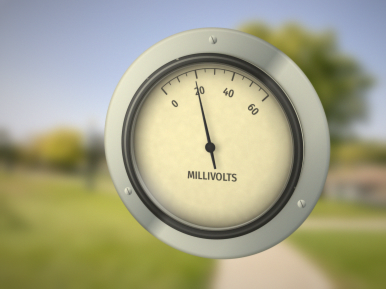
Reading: 20 mV
